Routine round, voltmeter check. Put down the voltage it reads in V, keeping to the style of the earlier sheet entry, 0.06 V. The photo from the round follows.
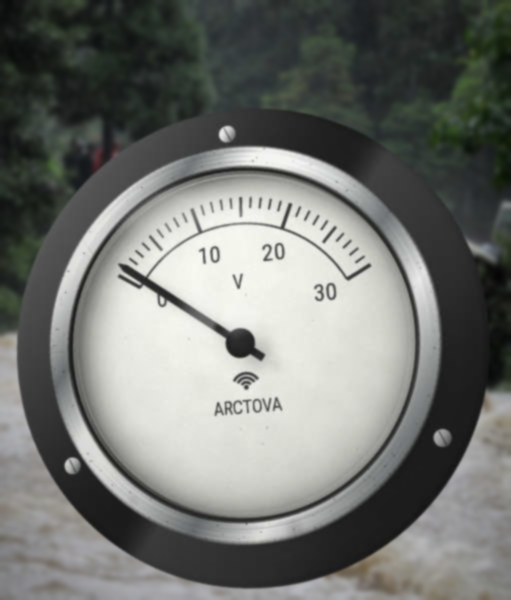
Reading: 1 V
